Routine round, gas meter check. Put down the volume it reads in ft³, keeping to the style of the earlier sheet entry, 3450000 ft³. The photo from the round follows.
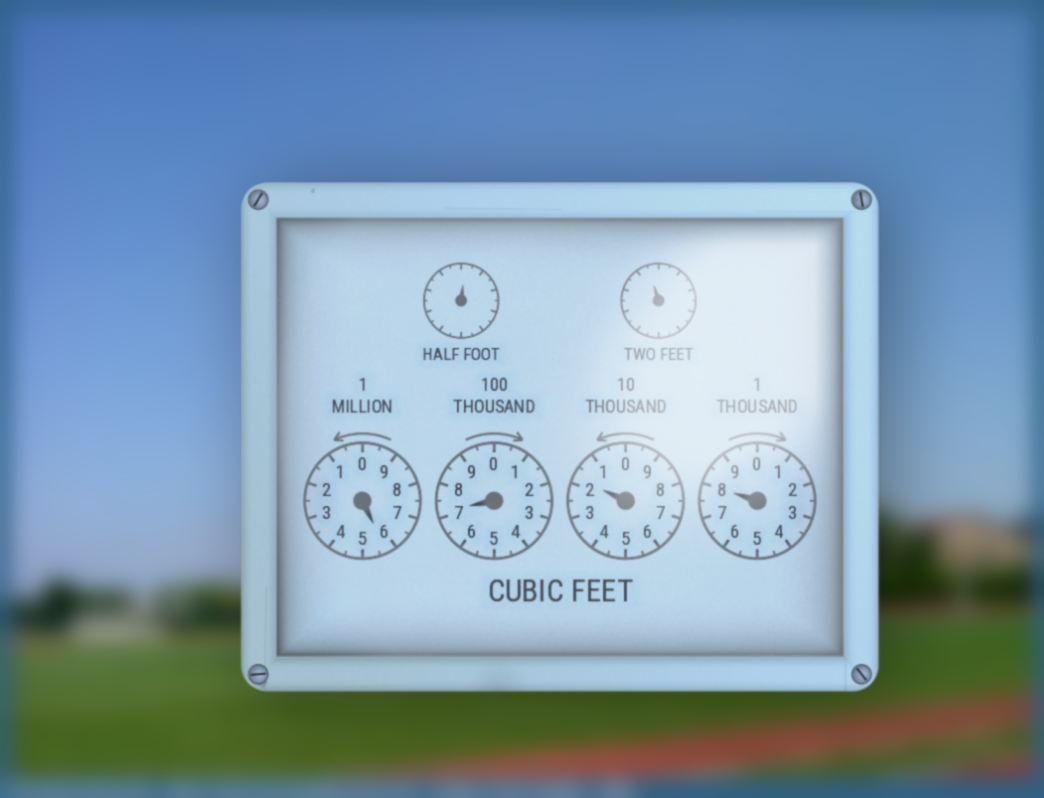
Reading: 571800 ft³
